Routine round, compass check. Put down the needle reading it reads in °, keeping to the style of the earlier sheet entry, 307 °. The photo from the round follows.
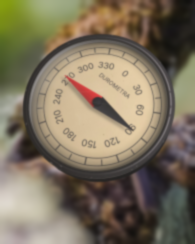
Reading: 270 °
